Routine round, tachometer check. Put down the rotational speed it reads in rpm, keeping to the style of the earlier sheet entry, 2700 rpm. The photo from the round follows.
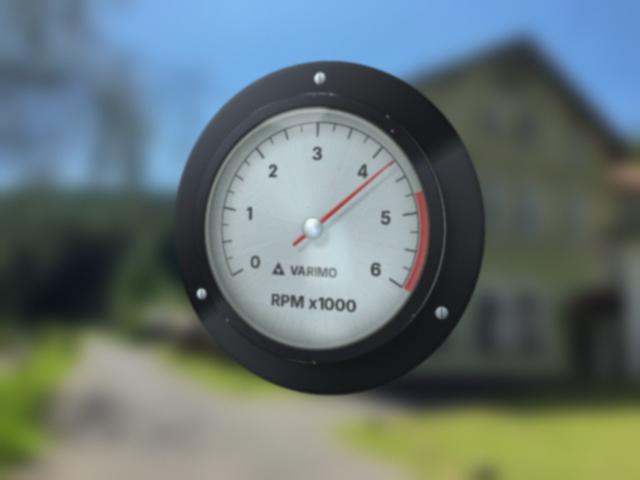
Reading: 4250 rpm
